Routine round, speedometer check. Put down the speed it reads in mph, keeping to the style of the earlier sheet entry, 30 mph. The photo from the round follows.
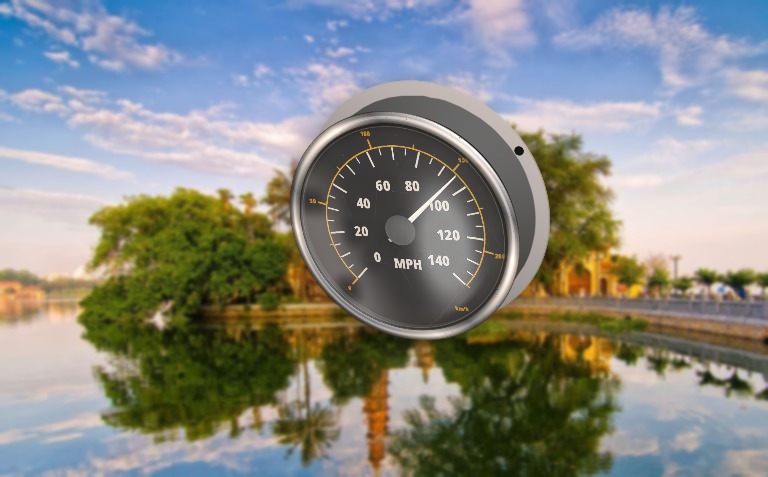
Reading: 95 mph
